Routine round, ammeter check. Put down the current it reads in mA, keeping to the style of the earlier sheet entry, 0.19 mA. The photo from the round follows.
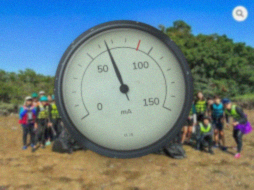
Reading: 65 mA
